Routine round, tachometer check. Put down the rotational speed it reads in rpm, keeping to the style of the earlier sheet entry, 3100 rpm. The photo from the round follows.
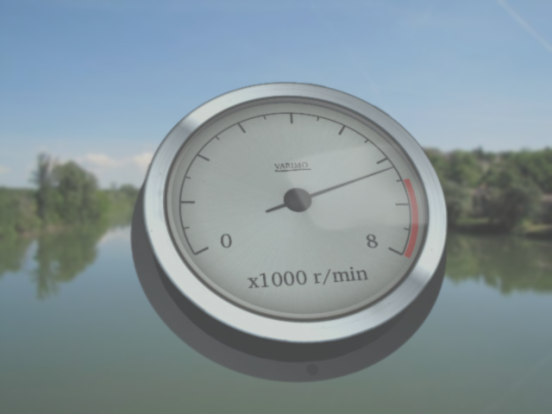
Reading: 6250 rpm
